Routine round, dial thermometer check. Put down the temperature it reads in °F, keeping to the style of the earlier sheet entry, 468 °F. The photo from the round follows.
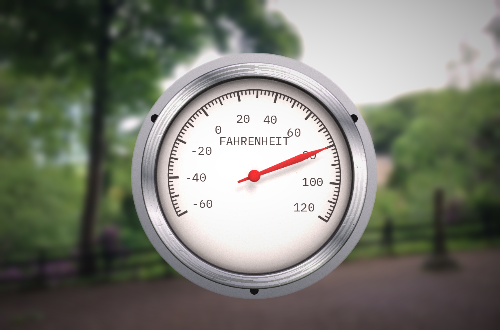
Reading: 80 °F
